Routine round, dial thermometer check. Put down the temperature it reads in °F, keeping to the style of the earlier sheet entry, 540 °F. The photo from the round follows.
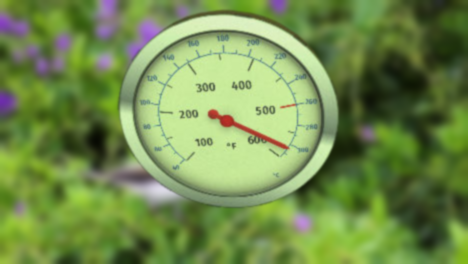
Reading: 575 °F
